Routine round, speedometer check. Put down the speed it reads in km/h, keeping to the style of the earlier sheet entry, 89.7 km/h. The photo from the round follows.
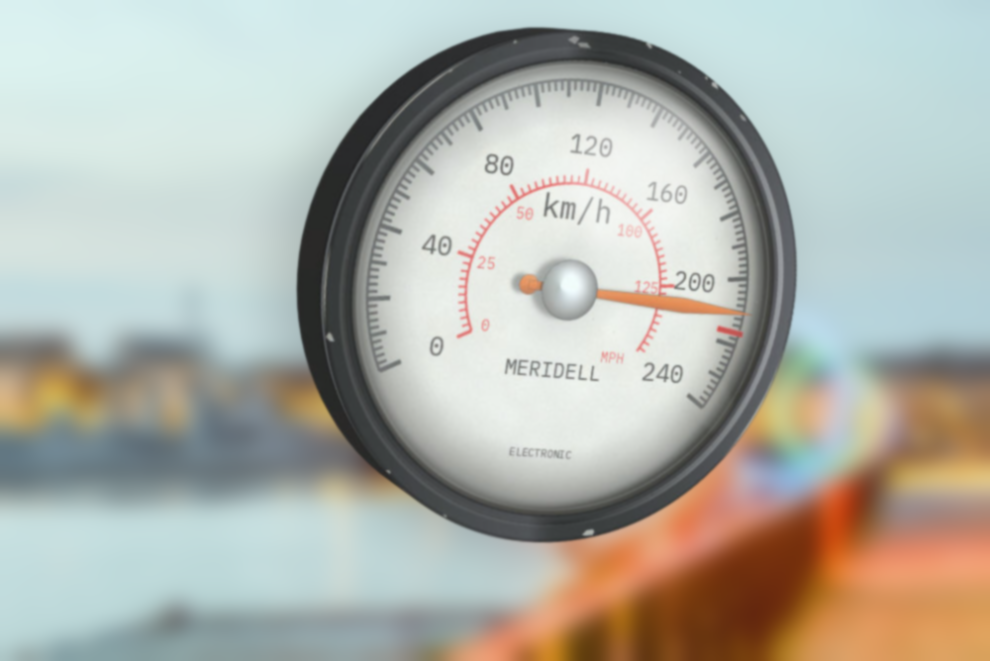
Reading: 210 km/h
